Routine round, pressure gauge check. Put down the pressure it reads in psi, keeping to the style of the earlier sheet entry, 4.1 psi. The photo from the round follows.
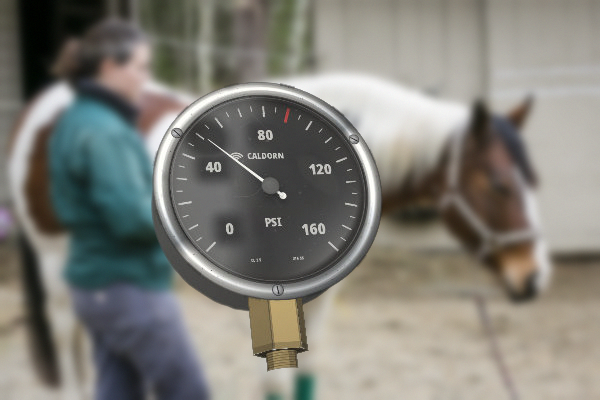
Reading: 50 psi
